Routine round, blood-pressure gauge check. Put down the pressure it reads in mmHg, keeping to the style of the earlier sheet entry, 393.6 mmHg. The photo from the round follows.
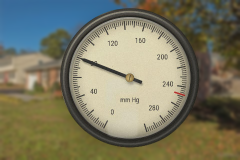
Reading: 80 mmHg
